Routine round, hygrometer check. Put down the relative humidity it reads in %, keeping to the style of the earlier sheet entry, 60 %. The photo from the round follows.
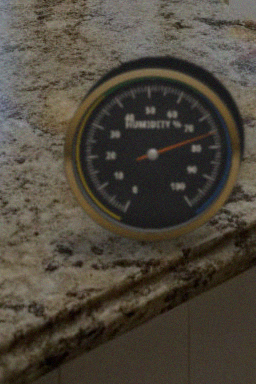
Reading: 75 %
